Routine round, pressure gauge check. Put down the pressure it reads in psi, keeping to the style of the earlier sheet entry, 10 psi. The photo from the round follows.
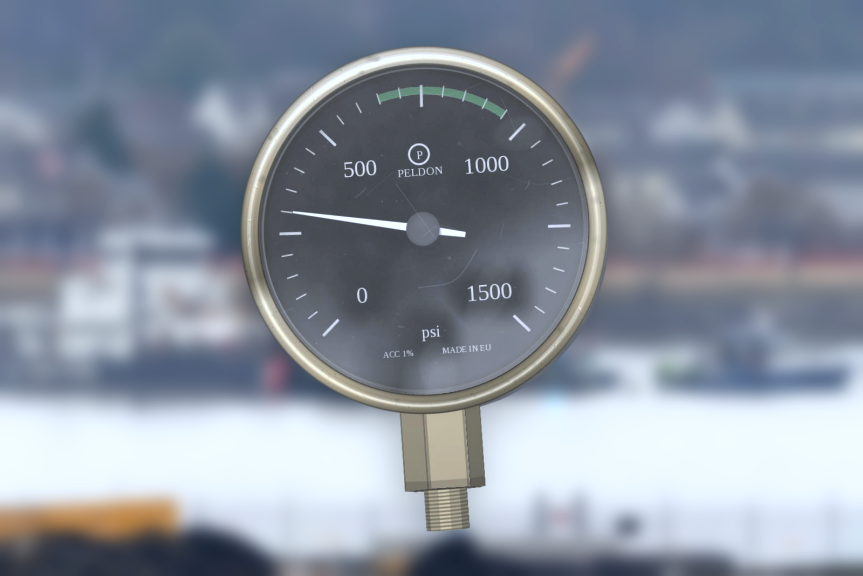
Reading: 300 psi
